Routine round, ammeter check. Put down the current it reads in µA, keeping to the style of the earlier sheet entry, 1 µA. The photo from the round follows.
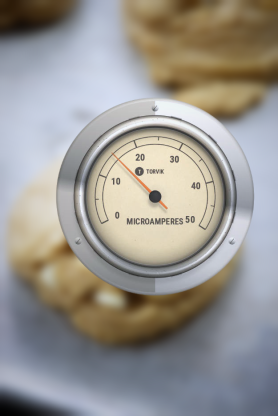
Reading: 15 µA
